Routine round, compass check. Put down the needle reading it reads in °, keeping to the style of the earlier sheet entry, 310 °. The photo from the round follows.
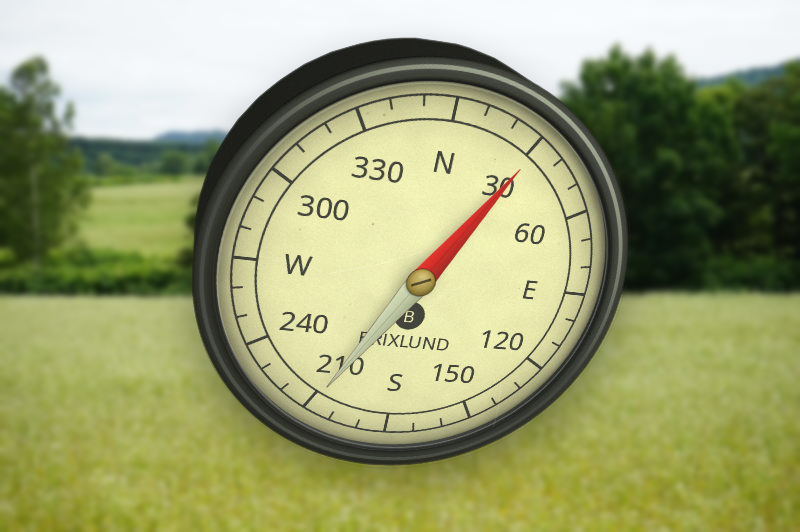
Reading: 30 °
